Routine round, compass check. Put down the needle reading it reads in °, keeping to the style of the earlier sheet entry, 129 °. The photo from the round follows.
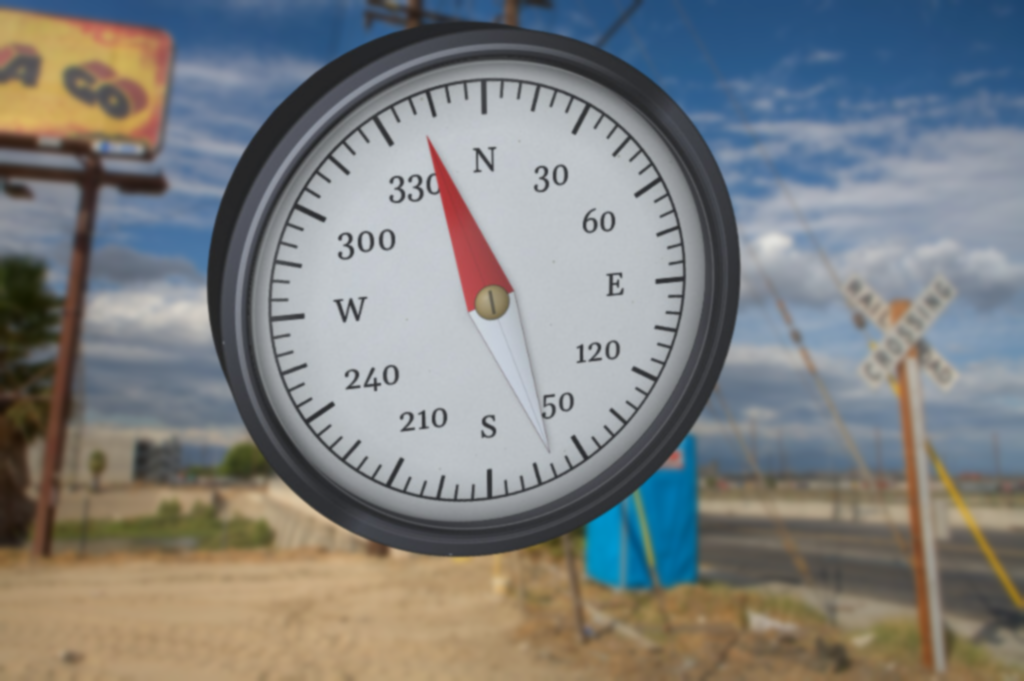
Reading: 340 °
